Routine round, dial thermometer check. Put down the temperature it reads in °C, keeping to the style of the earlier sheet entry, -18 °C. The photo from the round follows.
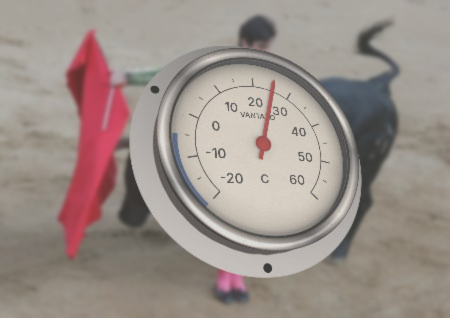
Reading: 25 °C
